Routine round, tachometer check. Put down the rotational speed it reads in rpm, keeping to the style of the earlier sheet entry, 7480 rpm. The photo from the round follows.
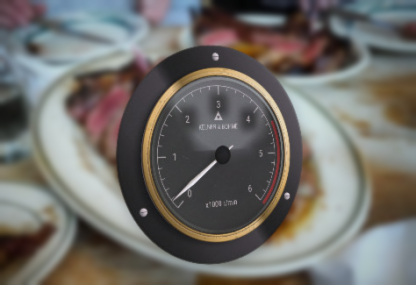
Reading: 200 rpm
